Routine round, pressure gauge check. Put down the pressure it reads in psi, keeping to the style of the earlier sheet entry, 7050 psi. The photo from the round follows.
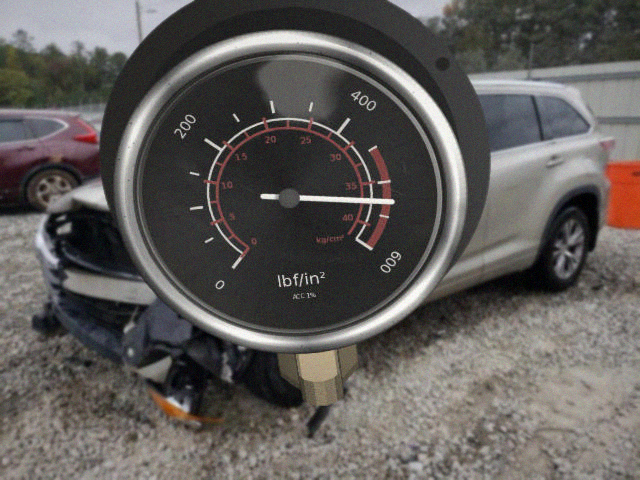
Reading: 525 psi
